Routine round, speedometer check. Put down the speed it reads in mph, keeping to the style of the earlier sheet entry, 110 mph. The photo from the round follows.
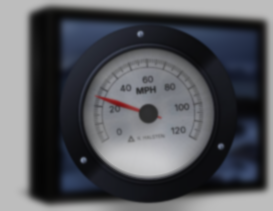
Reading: 25 mph
